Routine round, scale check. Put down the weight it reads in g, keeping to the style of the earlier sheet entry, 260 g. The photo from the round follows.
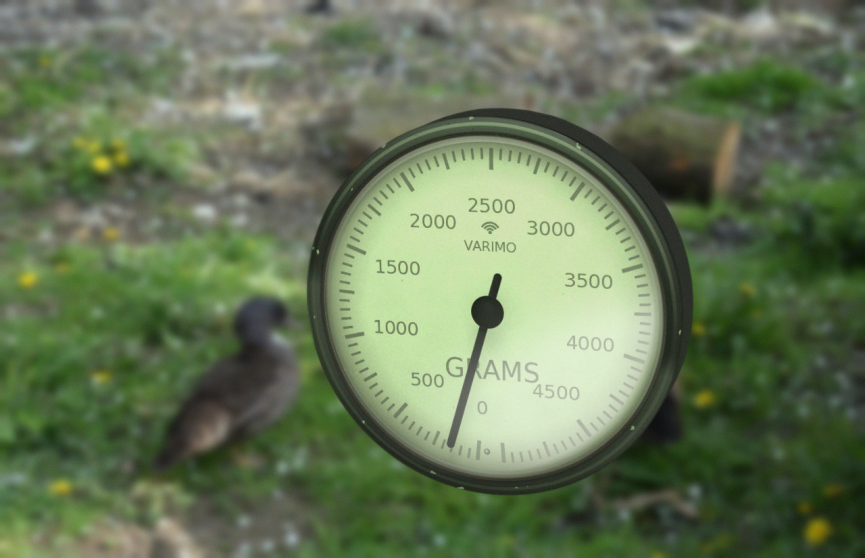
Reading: 150 g
